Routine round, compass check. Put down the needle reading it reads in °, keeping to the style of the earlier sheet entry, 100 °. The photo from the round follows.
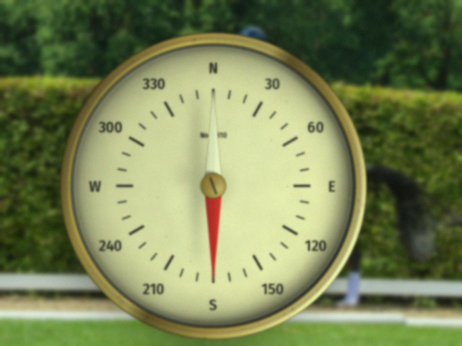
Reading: 180 °
